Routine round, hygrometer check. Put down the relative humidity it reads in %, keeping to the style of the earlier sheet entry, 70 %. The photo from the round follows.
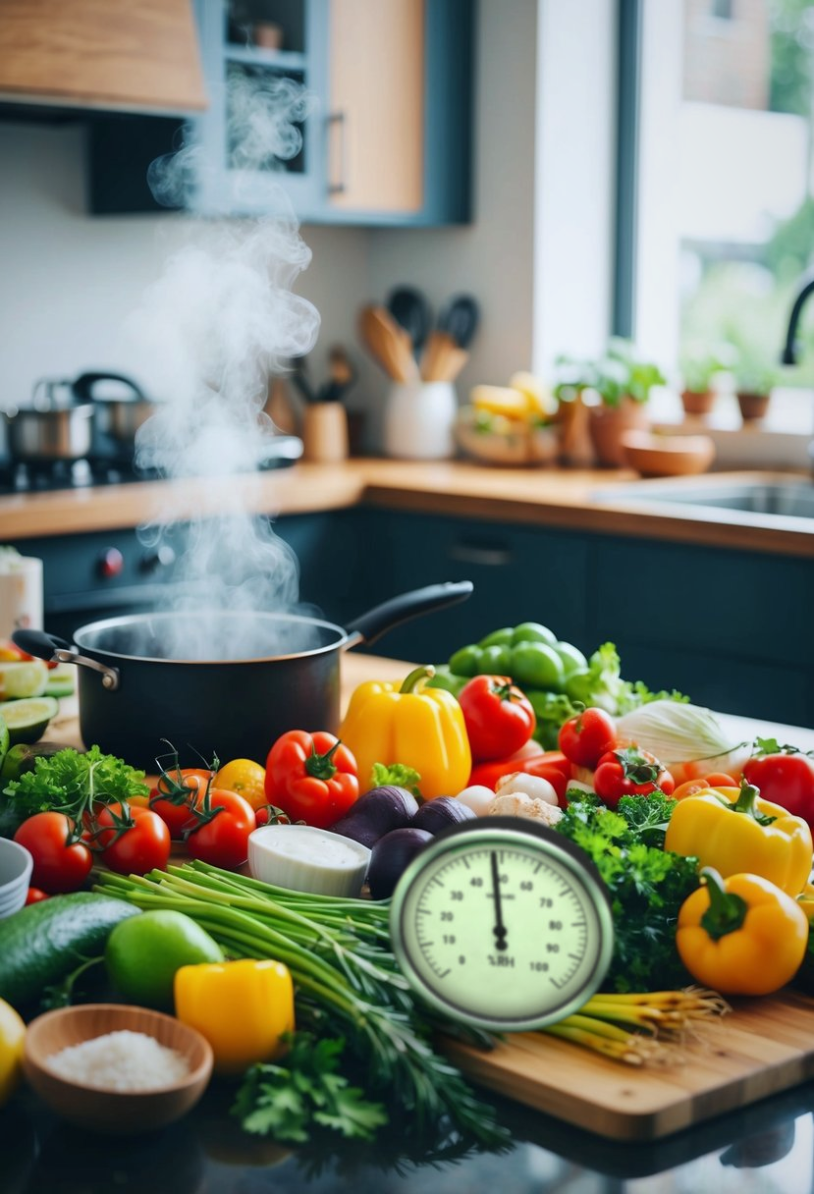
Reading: 48 %
